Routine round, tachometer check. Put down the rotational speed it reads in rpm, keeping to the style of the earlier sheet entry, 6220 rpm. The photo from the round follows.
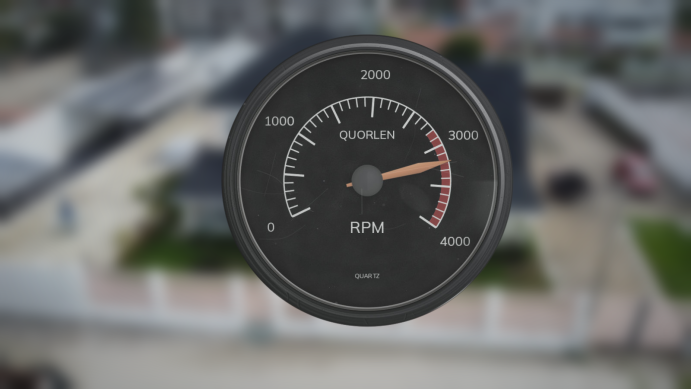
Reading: 3200 rpm
